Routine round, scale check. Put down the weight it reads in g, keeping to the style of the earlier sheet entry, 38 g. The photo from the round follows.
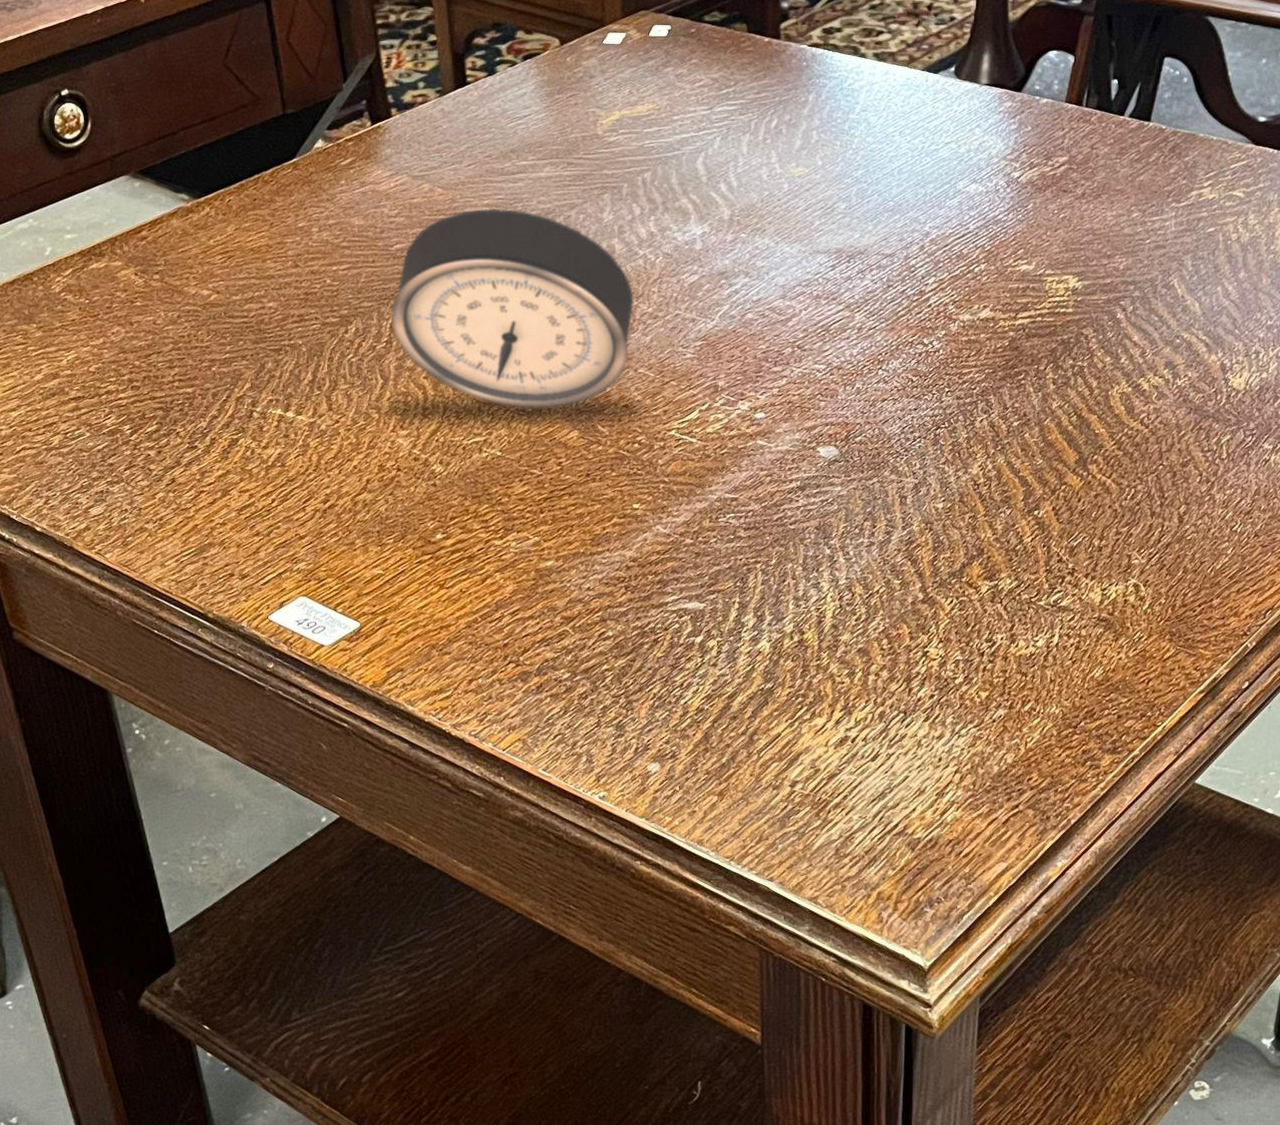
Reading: 50 g
